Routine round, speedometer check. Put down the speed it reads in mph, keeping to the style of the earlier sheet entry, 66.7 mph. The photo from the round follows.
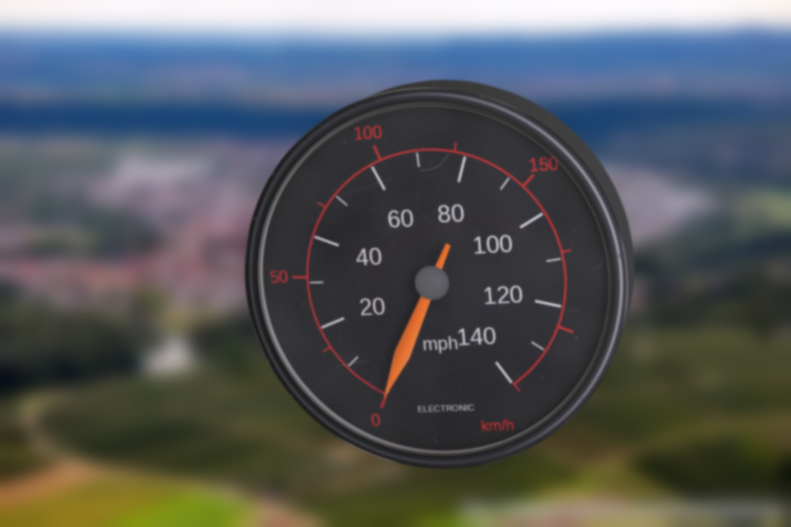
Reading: 0 mph
